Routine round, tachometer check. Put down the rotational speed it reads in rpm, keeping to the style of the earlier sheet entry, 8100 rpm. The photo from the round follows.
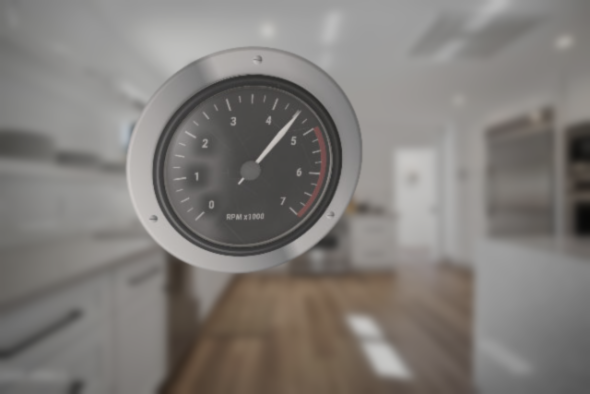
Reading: 4500 rpm
